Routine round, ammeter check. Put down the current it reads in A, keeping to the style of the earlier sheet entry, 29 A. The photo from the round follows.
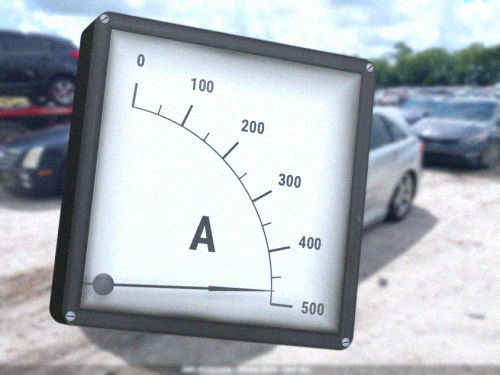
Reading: 475 A
